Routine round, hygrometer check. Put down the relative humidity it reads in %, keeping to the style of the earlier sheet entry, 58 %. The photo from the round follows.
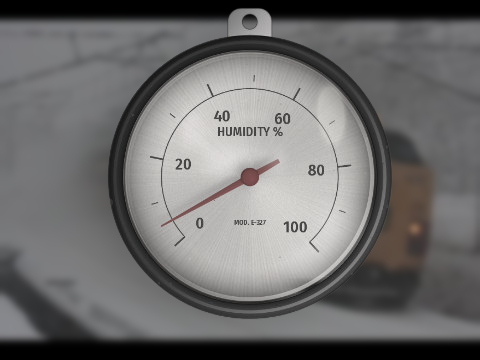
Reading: 5 %
